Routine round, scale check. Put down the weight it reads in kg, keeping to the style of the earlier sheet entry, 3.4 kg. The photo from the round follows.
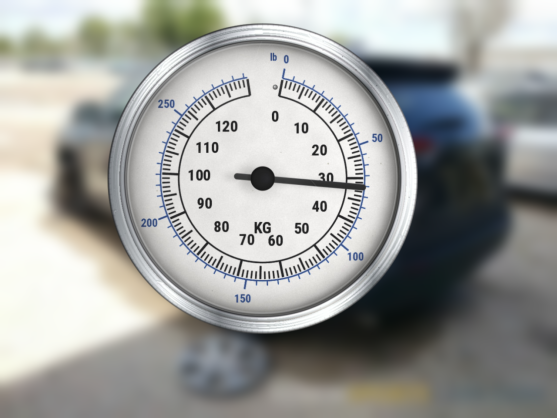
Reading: 32 kg
